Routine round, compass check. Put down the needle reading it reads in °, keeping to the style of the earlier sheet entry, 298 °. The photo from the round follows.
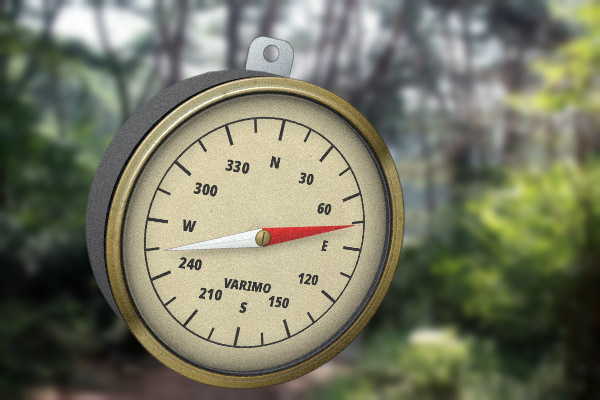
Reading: 75 °
